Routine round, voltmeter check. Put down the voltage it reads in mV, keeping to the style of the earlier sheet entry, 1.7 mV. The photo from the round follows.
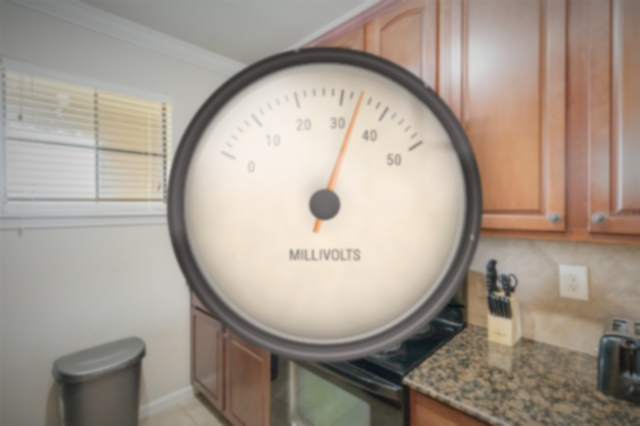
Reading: 34 mV
